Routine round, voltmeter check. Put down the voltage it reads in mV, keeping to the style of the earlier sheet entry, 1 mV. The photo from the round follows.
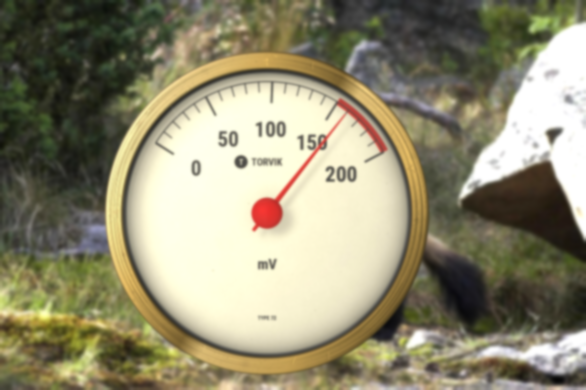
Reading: 160 mV
